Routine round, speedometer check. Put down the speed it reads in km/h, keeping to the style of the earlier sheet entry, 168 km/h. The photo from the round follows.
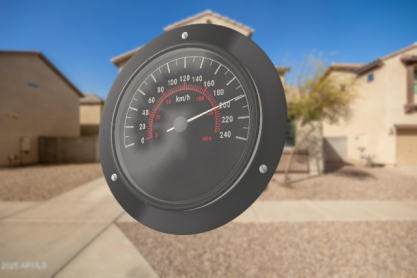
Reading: 200 km/h
